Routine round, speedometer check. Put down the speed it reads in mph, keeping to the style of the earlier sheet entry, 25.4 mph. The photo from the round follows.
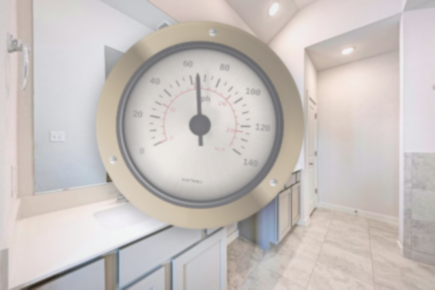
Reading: 65 mph
